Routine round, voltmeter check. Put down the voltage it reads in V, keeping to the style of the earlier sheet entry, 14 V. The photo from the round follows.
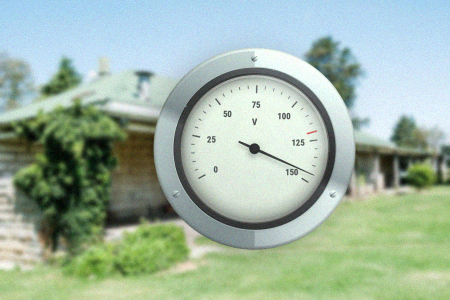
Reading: 145 V
